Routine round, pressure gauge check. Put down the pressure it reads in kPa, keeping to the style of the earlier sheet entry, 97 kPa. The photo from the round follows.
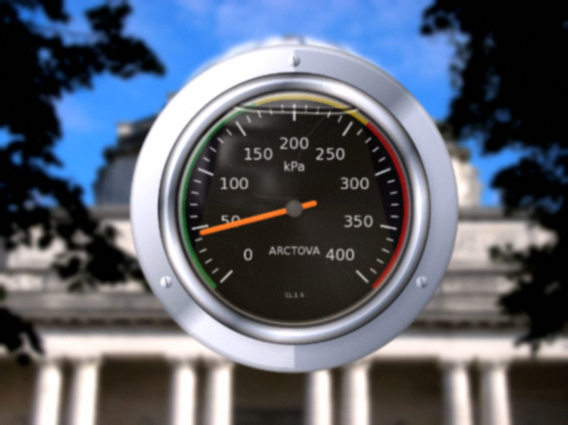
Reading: 45 kPa
